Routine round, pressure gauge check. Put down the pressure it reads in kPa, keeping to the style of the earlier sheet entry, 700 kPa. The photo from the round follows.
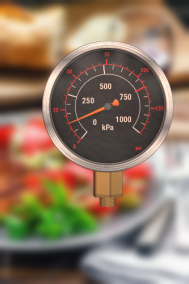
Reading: 100 kPa
